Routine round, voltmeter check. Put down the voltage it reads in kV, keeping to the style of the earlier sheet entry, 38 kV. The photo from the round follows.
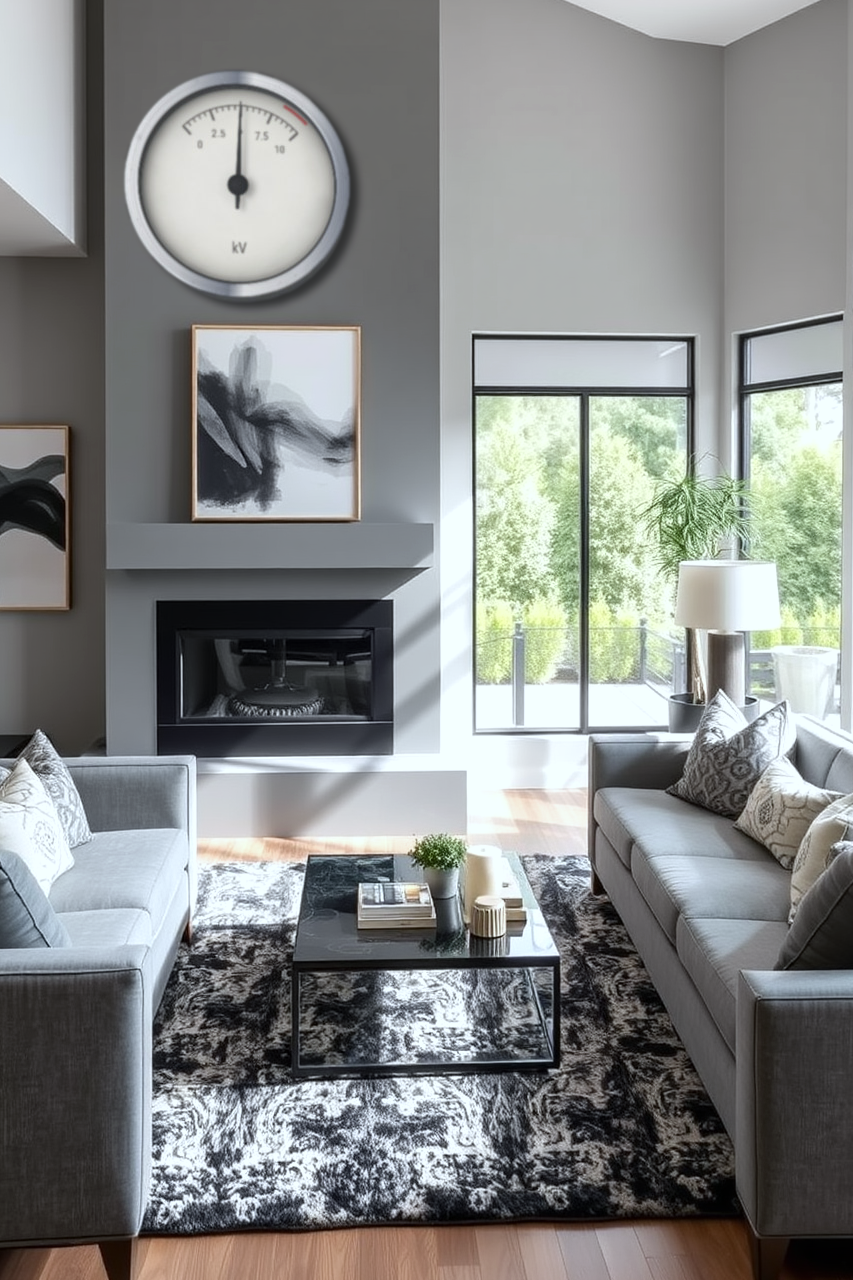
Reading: 5 kV
